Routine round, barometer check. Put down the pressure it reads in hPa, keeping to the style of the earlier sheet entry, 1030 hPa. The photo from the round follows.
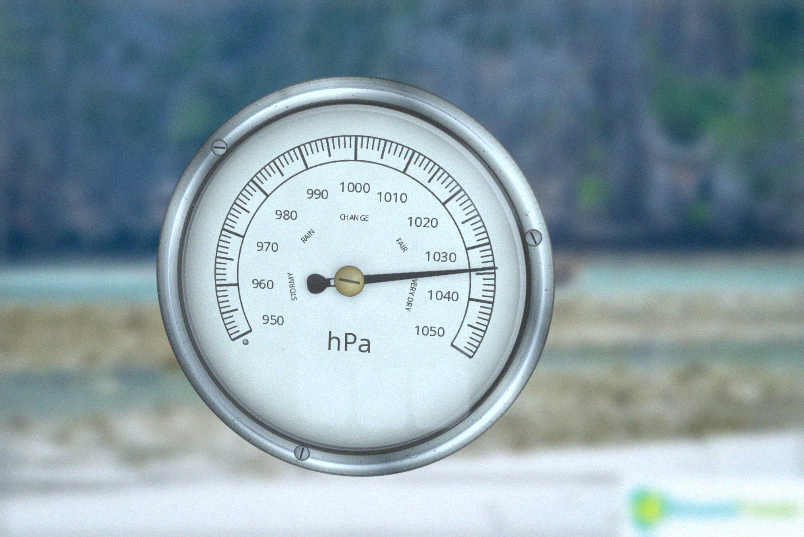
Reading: 1034 hPa
